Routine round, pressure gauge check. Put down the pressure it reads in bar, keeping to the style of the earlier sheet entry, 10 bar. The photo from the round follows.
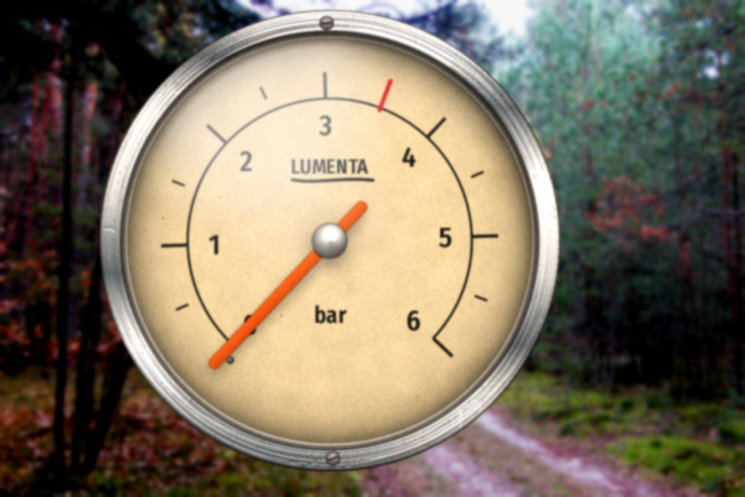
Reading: 0 bar
